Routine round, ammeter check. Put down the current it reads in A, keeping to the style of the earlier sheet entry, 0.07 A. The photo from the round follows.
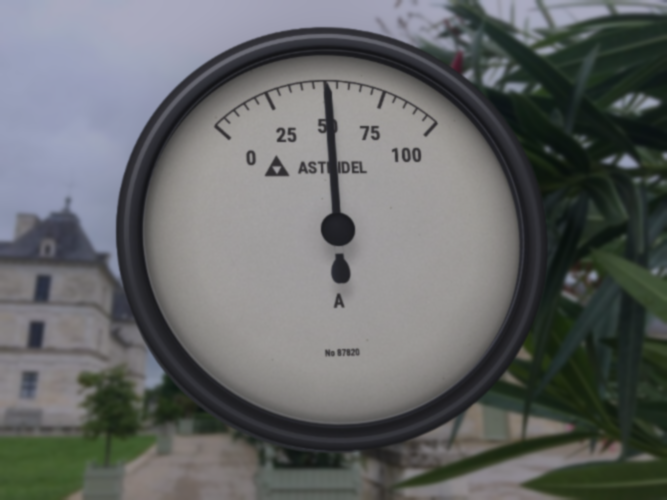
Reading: 50 A
